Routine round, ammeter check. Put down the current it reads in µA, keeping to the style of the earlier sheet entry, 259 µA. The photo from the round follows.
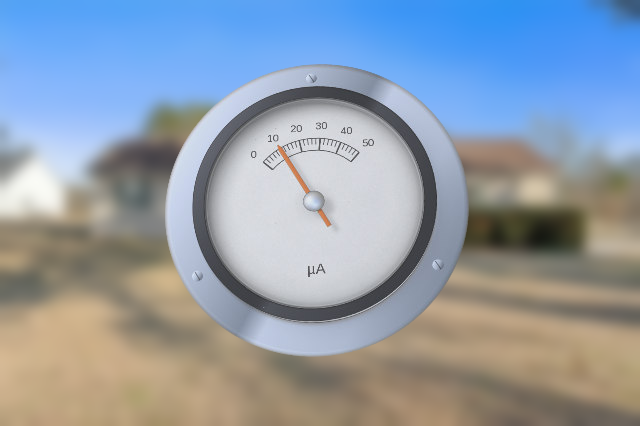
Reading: 10 µA
